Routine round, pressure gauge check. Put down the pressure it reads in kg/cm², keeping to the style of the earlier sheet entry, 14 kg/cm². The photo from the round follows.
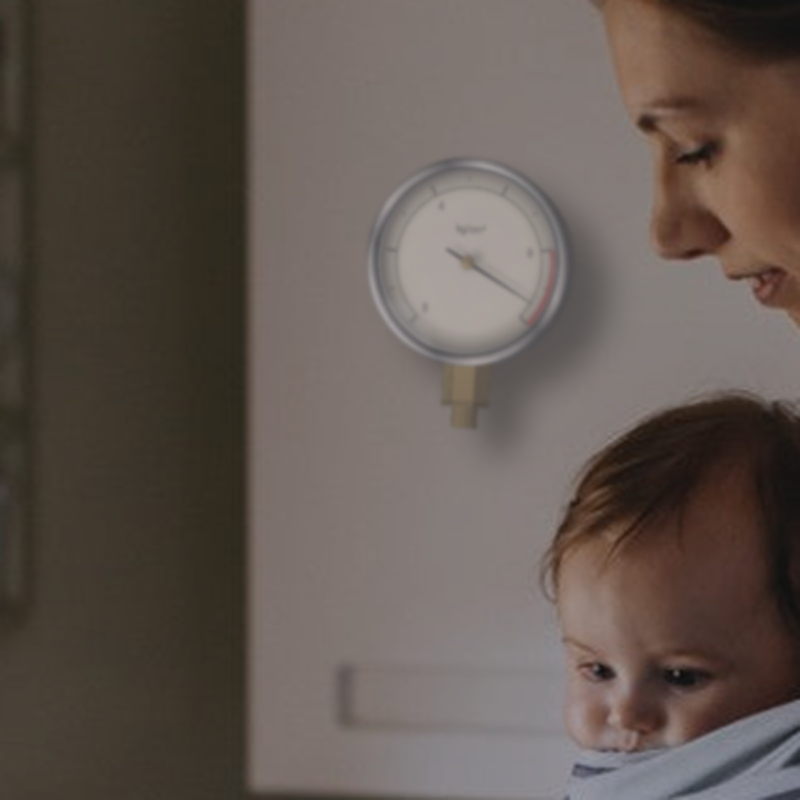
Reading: 9.5 kg/cm²
